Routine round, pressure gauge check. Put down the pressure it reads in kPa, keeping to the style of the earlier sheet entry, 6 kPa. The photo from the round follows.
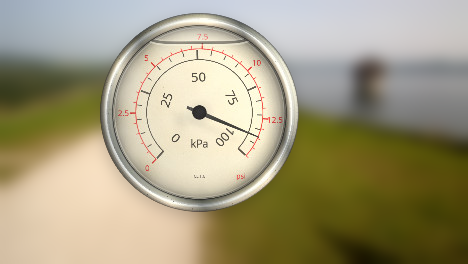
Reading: 92.5 kPa
